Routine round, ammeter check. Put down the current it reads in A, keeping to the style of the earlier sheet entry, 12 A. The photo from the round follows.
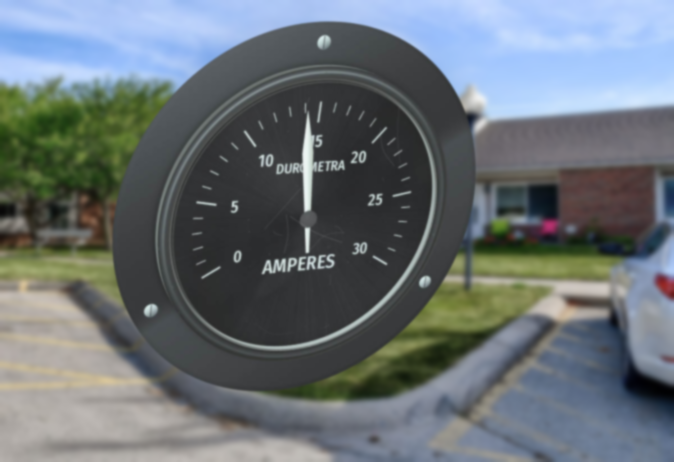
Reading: 14 A
